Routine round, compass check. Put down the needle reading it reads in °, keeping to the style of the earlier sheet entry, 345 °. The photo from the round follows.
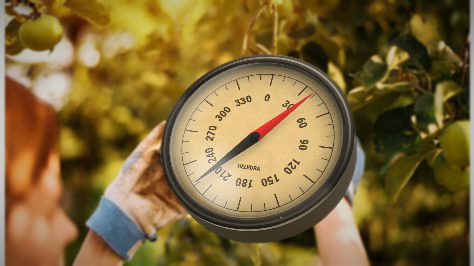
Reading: 40 °
